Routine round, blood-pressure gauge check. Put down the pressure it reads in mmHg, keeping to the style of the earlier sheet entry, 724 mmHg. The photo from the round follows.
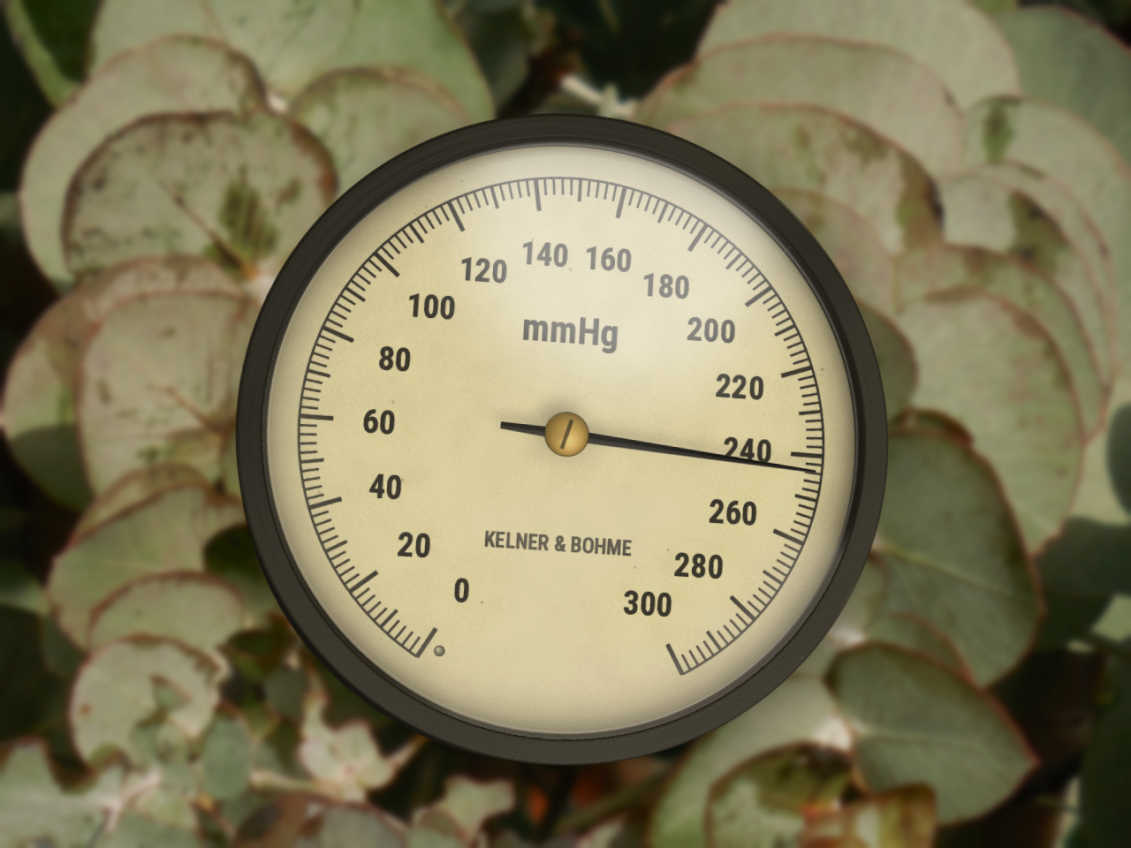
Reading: 244 mmHg
